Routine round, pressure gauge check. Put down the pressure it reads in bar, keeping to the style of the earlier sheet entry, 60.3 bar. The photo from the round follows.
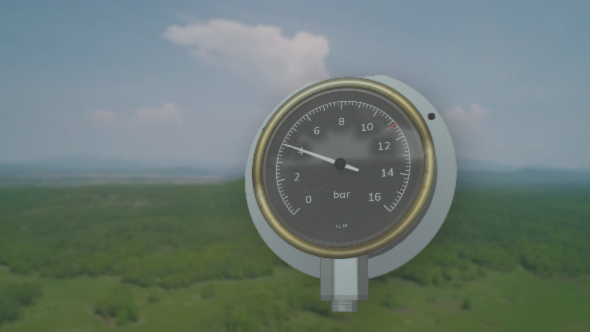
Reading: 4 bar
